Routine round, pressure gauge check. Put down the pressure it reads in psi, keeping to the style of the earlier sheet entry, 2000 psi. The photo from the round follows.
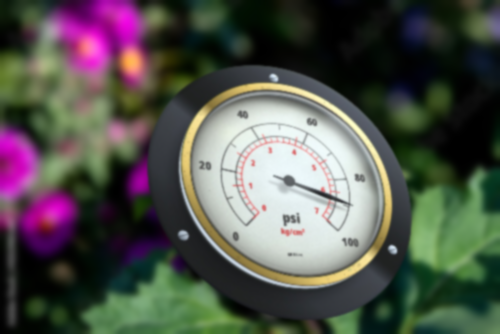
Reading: 90 psi
